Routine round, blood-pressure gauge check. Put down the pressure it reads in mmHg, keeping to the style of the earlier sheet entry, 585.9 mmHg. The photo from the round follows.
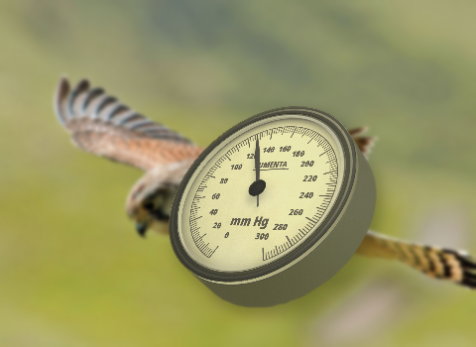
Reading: 130 mmHg
